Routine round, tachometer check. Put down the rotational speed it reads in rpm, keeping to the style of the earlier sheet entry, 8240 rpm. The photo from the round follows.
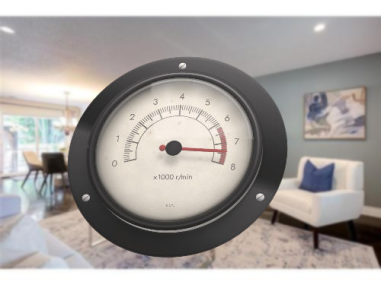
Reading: 7500 rpm
